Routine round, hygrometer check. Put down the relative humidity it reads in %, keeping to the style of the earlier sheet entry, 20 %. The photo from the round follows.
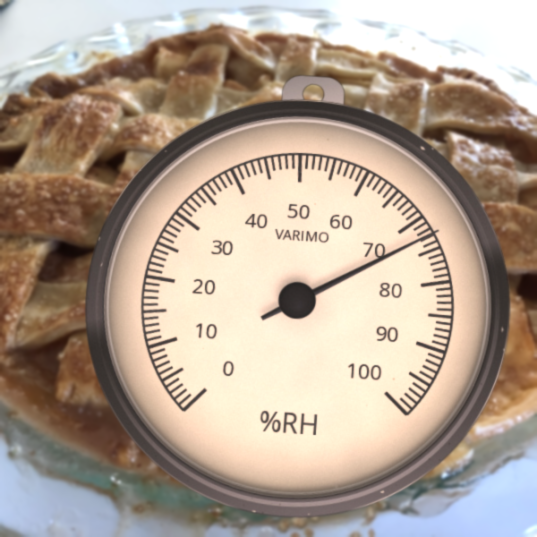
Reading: 73 %
